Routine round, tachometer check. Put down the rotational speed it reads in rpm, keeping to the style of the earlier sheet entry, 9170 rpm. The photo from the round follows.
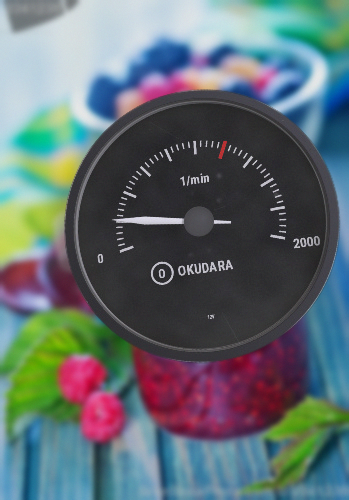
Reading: 200 rpm
